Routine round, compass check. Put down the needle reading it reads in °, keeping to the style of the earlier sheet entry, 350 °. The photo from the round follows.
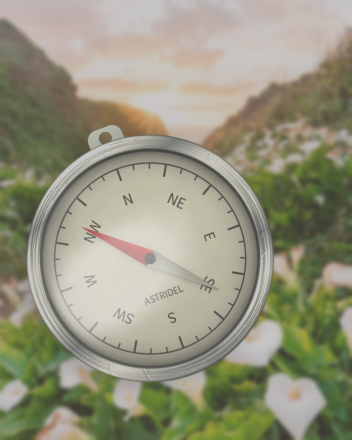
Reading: 315 °
